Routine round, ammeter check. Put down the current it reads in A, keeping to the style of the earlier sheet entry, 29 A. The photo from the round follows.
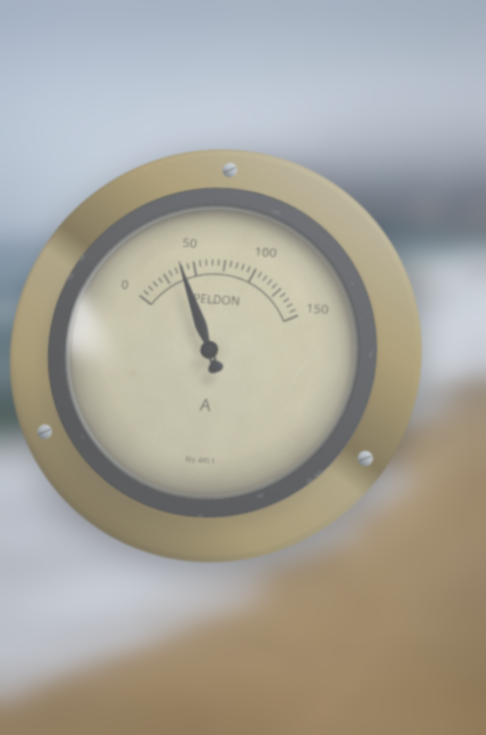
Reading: 40 A
